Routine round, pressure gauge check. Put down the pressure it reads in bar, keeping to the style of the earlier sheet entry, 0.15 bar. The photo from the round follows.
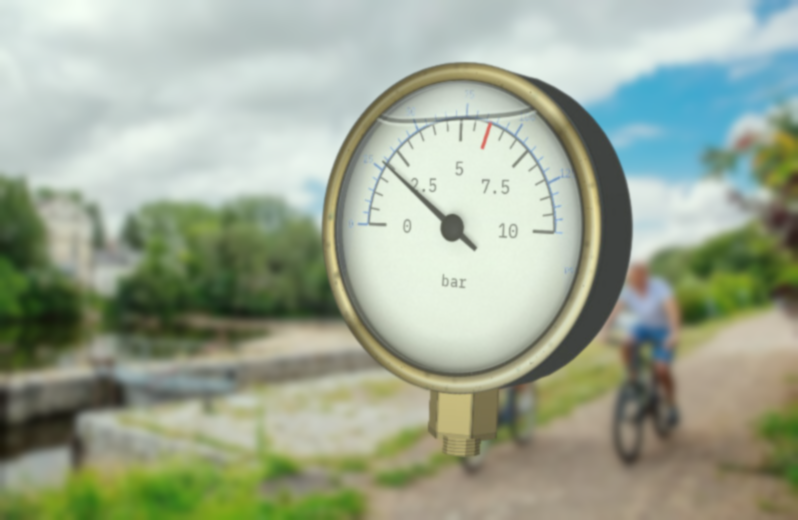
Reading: 2 bar
